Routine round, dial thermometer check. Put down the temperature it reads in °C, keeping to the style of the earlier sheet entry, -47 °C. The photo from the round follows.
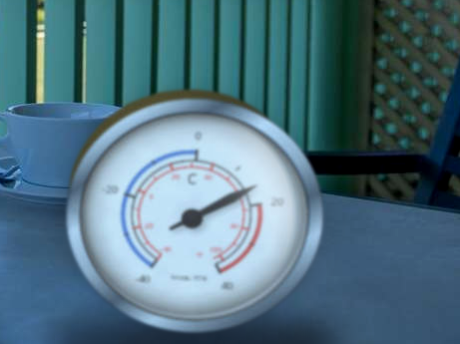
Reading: 15 °C
